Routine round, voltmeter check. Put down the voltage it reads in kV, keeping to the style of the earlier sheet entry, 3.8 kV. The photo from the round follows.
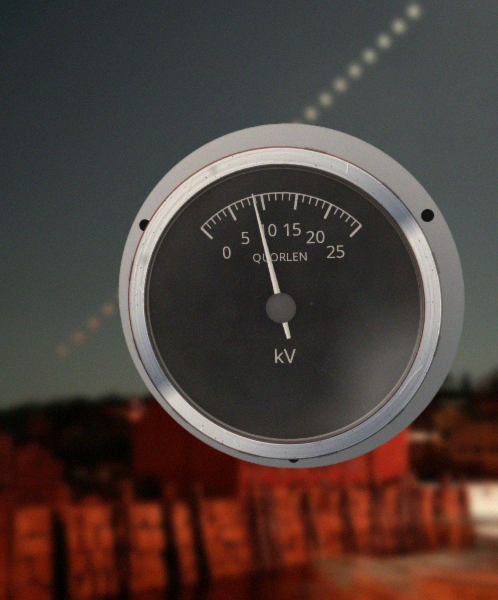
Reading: 9 kV
